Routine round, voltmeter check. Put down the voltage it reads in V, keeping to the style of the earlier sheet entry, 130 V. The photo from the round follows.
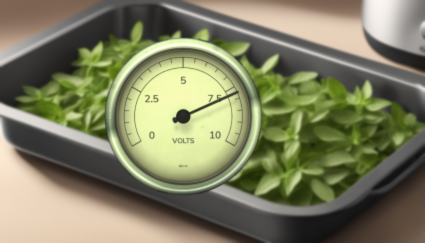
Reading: 7.75 V
